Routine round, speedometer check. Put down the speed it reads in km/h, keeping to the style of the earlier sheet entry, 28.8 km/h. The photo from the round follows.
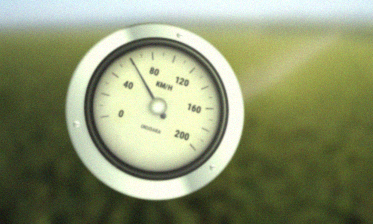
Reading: 60 km/h
